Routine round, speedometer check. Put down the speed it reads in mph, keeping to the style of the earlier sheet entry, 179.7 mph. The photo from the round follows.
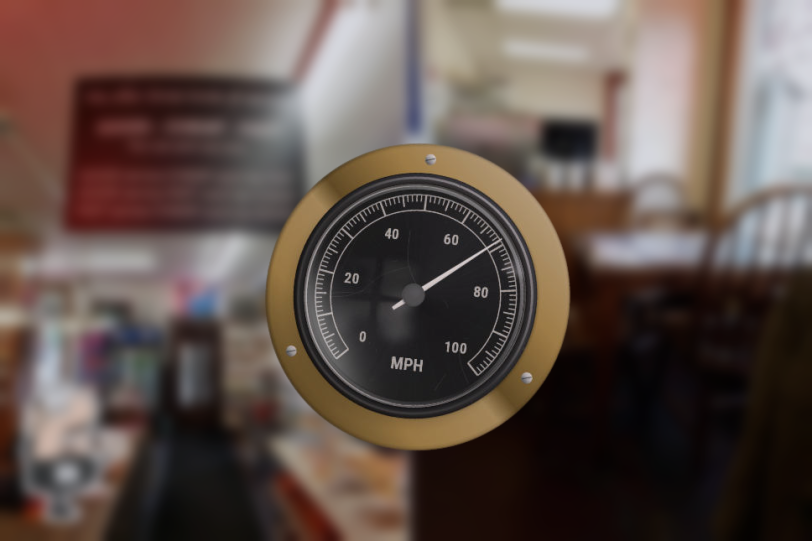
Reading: 69 mph
